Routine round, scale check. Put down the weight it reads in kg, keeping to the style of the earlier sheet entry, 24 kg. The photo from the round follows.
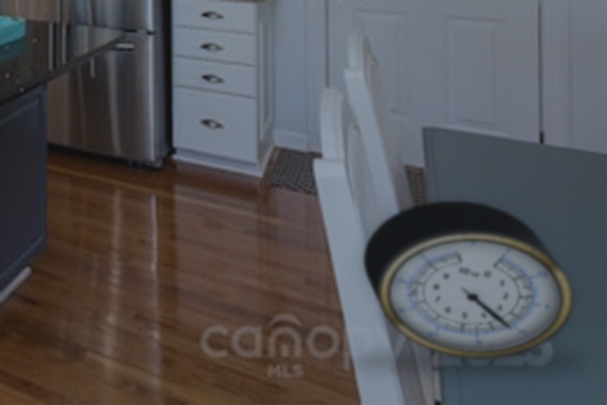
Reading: 3.5 kg
